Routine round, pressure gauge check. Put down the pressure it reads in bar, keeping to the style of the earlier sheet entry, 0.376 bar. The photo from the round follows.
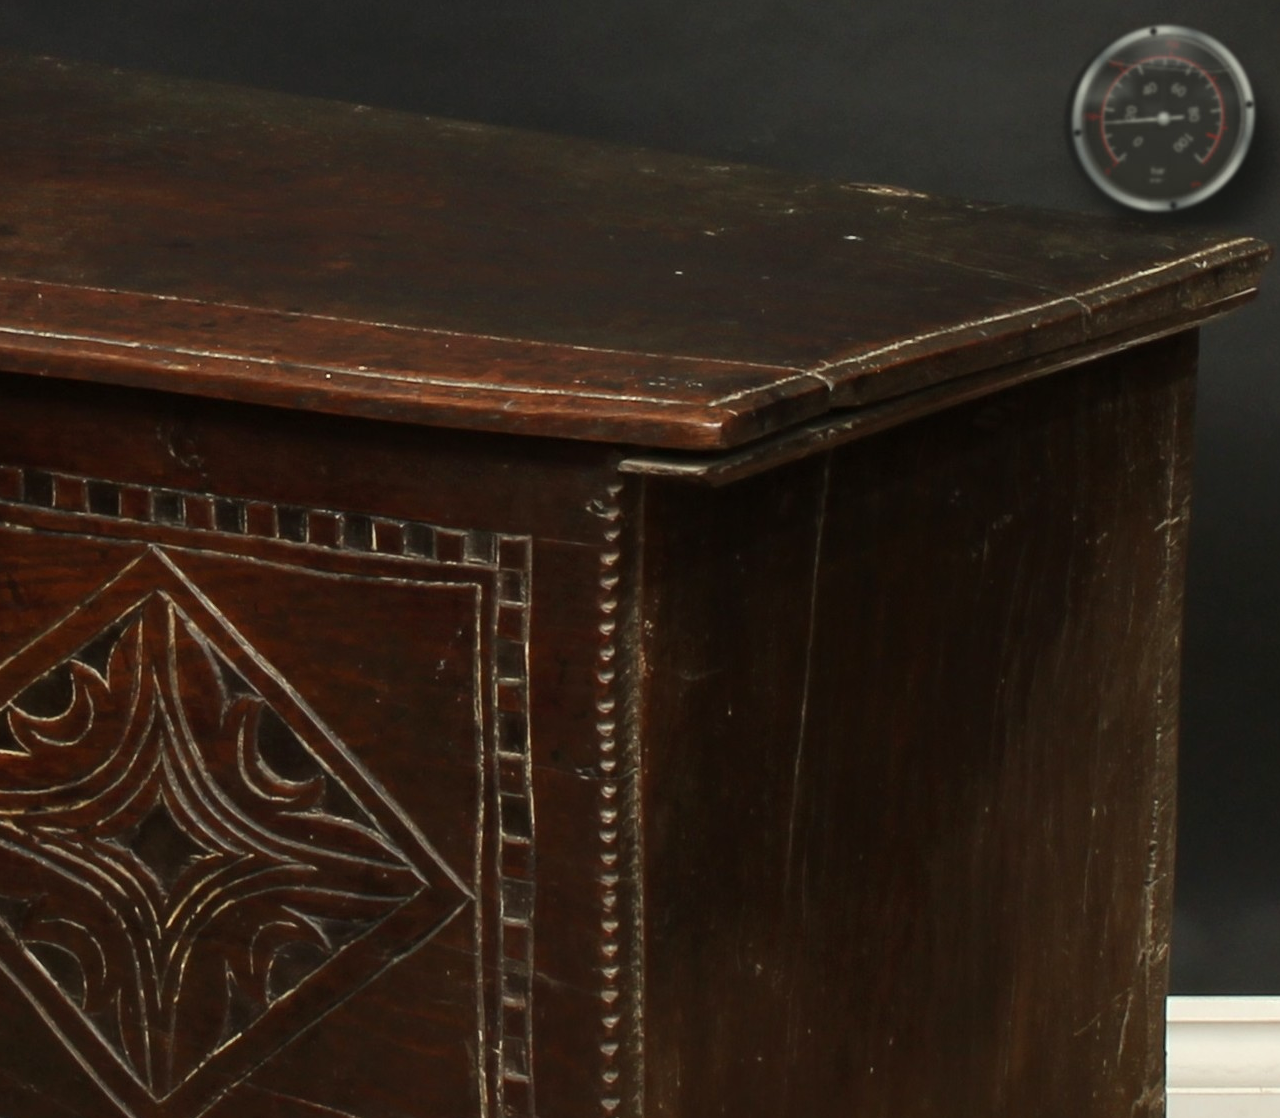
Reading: 15 bar
